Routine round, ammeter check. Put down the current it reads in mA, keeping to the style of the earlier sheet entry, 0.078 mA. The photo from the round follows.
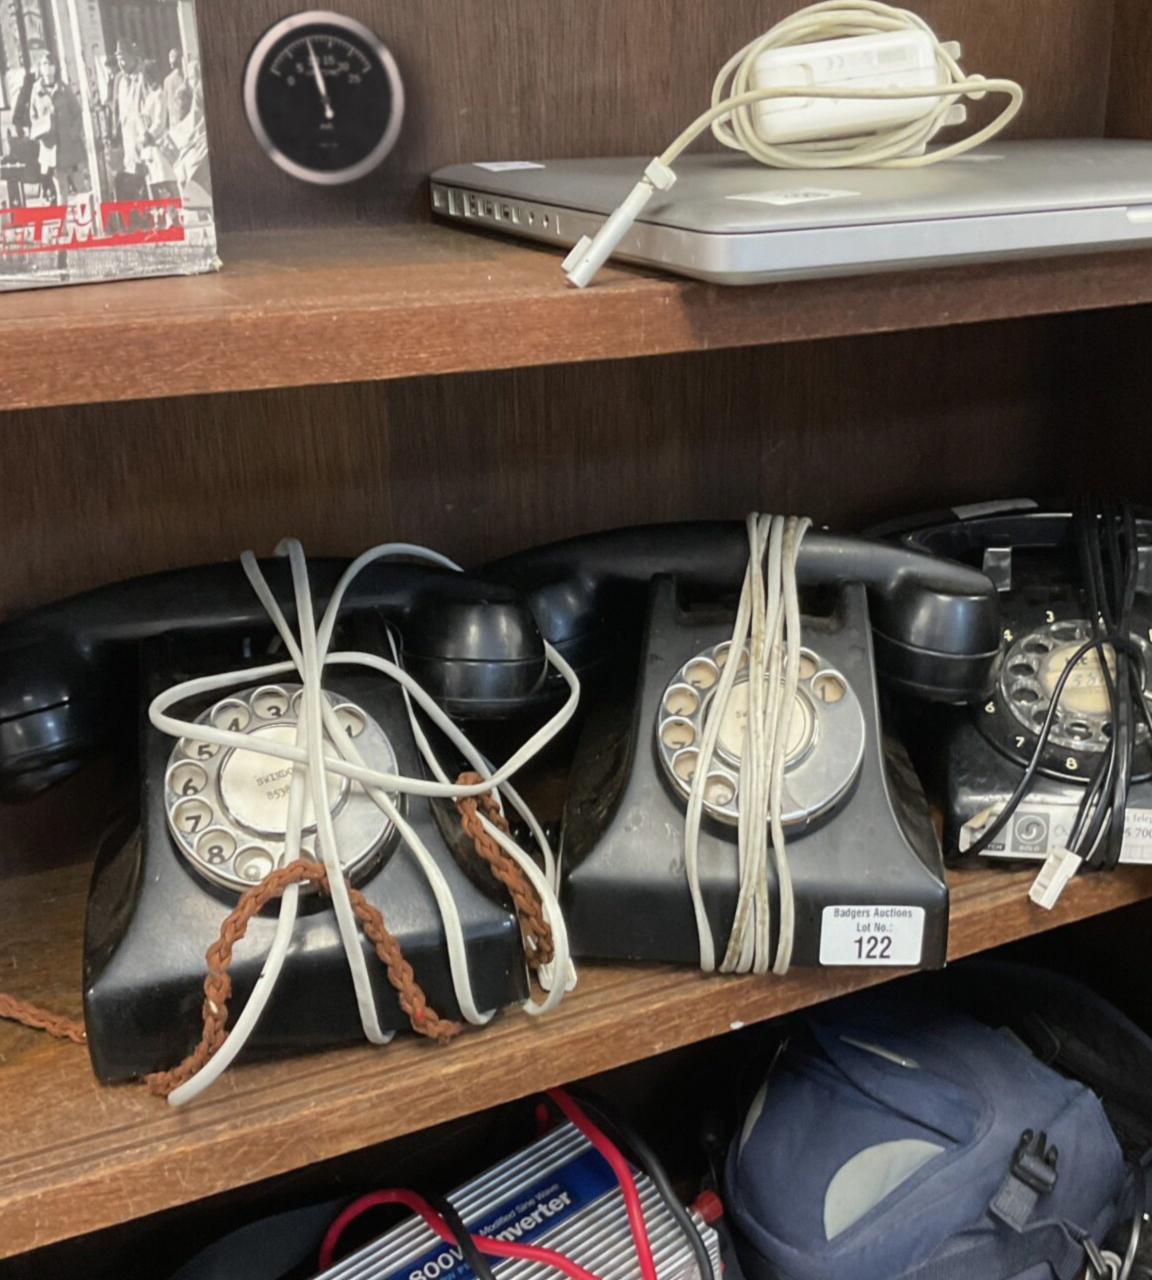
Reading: 10 mA
